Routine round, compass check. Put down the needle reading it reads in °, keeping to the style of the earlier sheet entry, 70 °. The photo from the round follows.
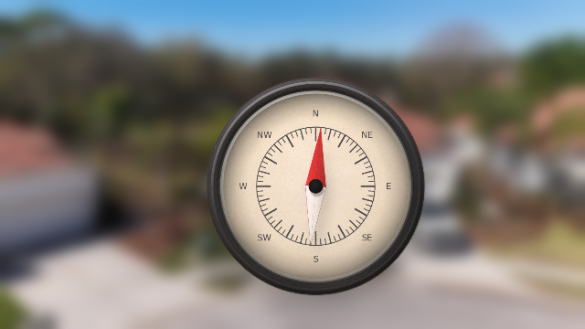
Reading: 5 °
